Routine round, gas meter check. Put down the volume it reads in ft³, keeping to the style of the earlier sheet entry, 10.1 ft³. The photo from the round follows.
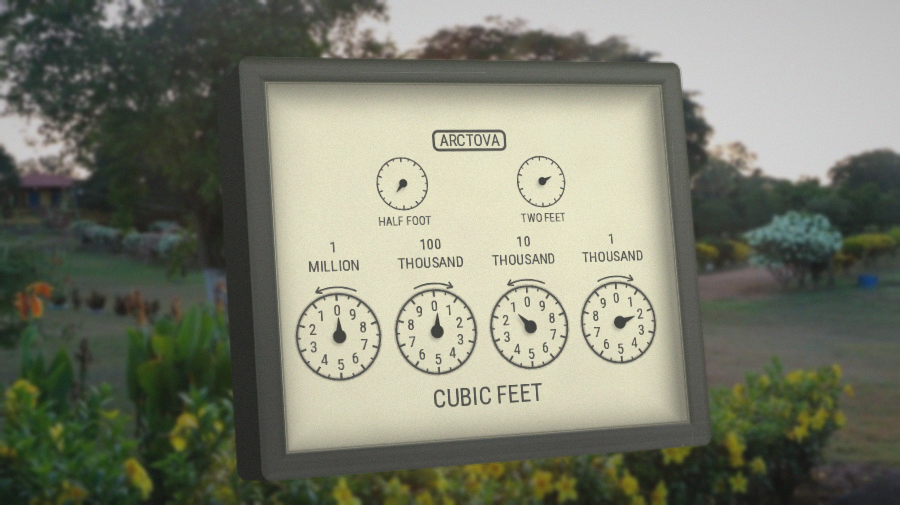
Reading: 1200 ft³
